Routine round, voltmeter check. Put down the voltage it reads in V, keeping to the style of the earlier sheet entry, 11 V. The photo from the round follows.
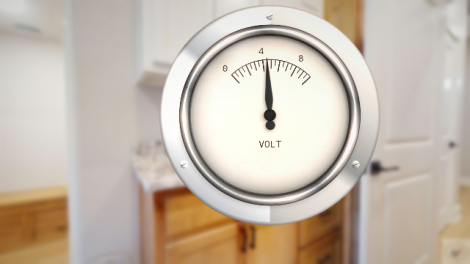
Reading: 4.5 V
